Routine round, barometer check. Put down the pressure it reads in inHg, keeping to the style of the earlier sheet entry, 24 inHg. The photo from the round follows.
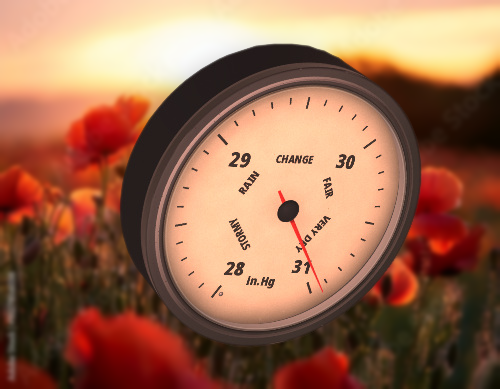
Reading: 30.95 inHg
